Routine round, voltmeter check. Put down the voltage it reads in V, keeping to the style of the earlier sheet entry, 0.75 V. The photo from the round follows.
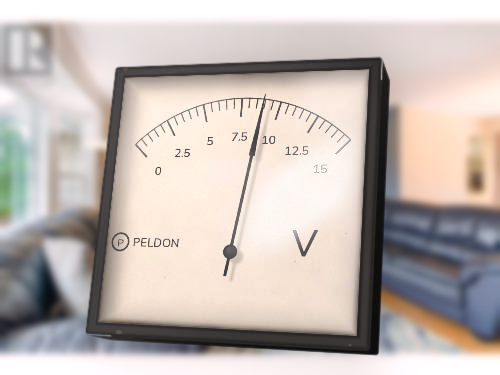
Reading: 9 V
